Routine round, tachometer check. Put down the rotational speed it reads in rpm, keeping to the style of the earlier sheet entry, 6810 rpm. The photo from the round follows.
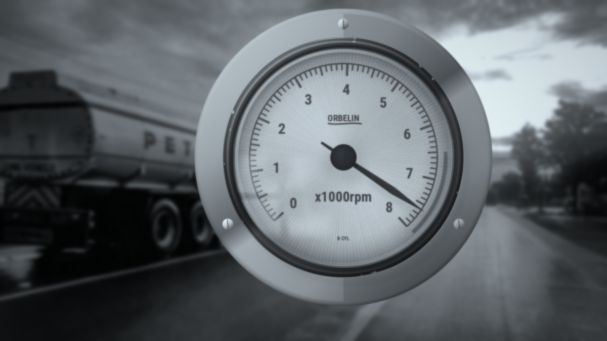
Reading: 7600 rpm
